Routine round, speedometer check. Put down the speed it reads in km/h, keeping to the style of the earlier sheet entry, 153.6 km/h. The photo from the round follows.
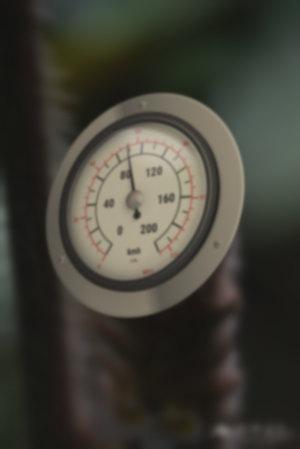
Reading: 90 km/h
